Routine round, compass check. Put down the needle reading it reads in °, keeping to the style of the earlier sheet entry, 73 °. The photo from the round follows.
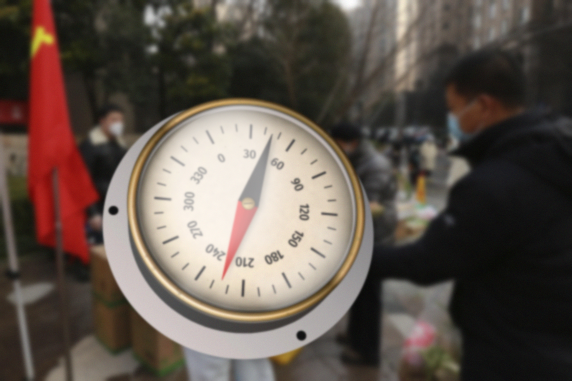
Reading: 225 °
